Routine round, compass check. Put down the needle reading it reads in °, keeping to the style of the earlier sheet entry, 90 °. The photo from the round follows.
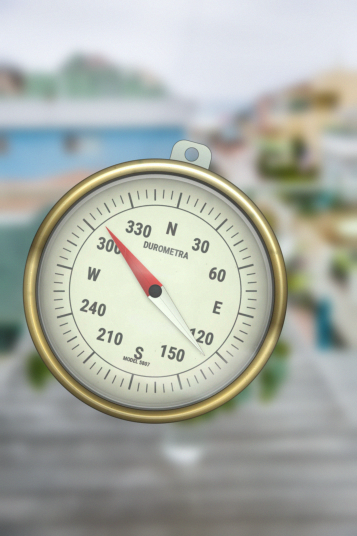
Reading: 307.5 °
